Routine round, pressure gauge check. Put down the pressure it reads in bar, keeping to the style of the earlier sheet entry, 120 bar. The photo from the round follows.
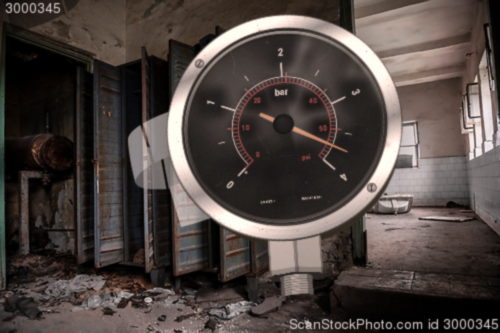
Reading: 3.75 bar
